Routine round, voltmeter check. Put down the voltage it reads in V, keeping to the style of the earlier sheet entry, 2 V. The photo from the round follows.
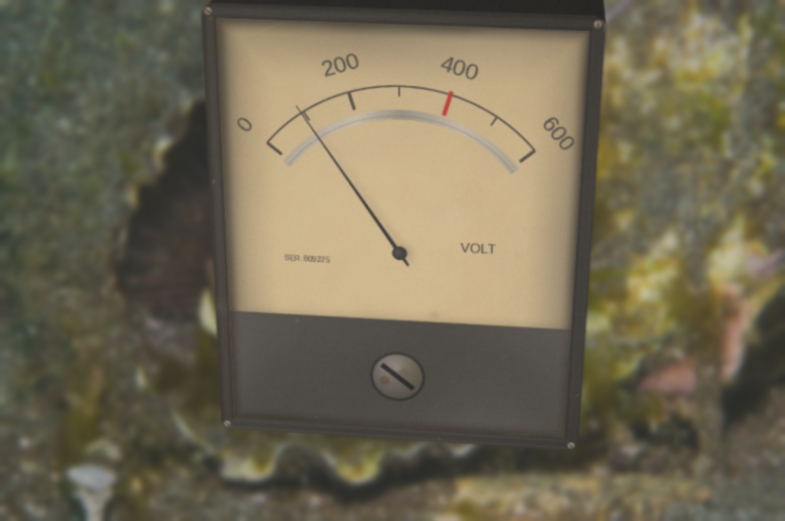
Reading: 100 V
